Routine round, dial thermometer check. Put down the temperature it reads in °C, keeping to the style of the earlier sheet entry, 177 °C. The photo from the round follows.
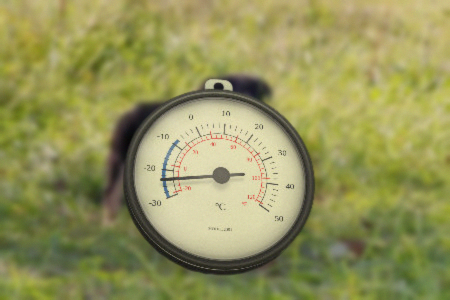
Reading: -24 °C
